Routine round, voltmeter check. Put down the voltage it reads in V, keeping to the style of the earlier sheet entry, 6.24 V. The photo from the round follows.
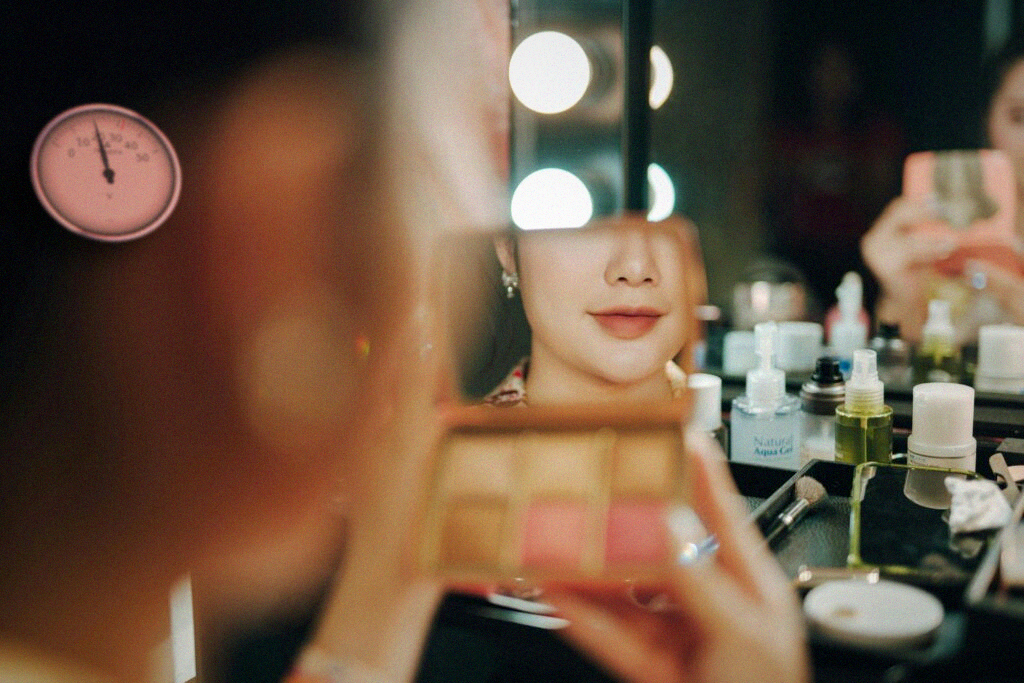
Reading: 20 V
